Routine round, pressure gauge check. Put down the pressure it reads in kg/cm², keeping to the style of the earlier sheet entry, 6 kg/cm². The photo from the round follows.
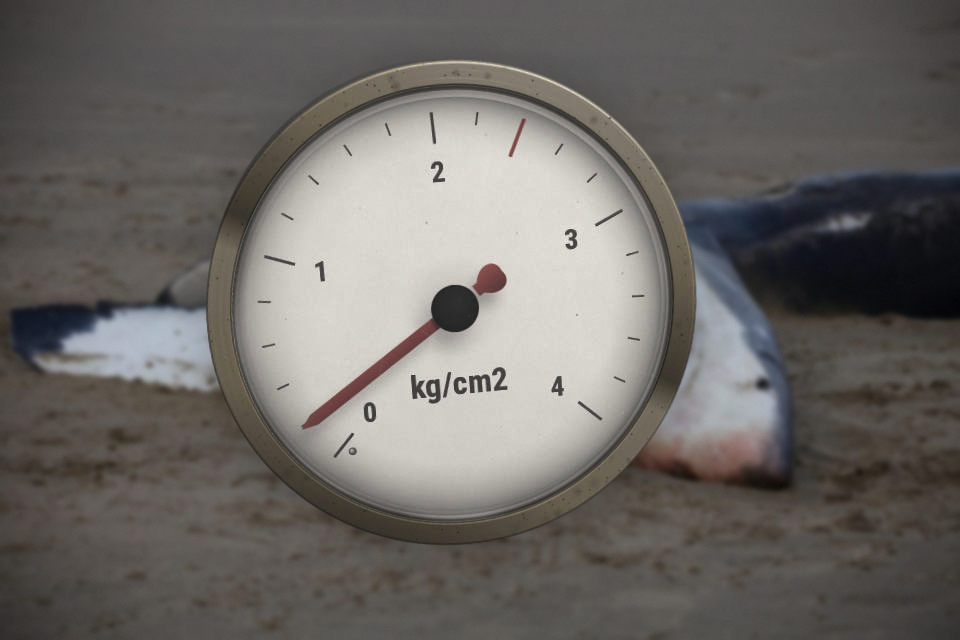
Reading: 0.2 kg/cm²
